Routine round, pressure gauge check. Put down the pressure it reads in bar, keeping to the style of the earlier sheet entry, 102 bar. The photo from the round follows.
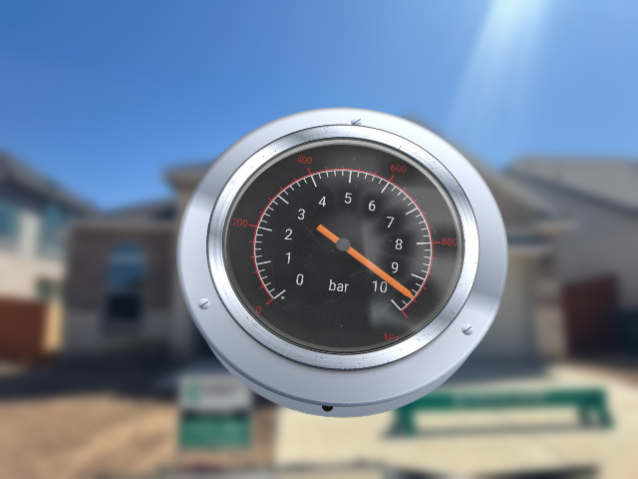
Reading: 9.6 bar
